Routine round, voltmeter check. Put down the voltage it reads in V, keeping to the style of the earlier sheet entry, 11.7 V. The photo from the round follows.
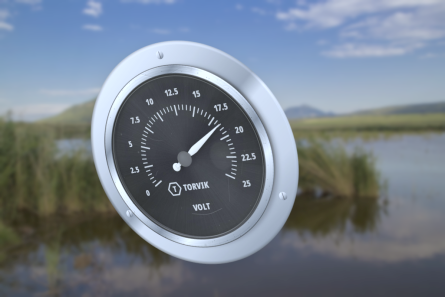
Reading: 18.5 V
